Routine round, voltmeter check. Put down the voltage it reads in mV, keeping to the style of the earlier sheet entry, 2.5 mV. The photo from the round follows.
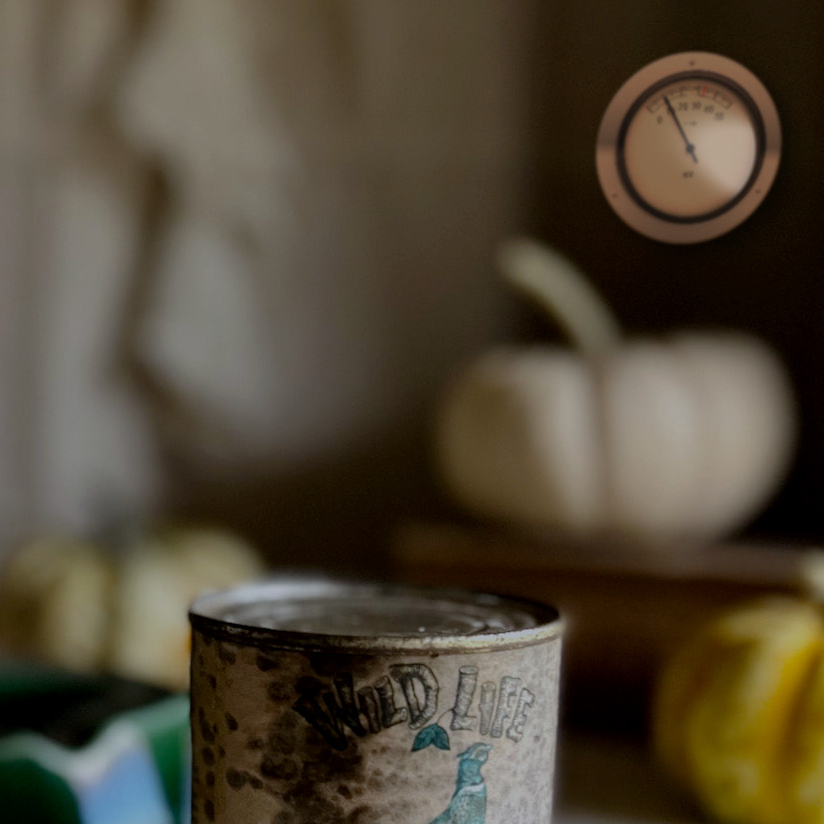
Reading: 10 mV
